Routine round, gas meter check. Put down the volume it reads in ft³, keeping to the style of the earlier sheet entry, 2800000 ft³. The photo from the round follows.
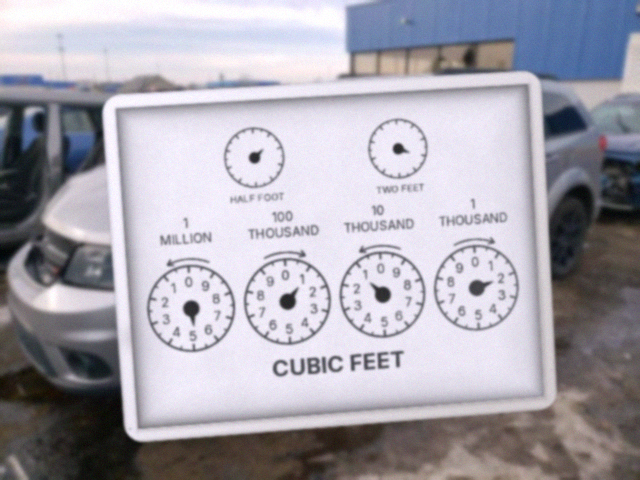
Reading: 511200 ft³
